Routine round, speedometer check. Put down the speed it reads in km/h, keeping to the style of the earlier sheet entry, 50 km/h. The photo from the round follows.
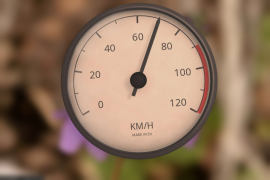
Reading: 70 km/h
